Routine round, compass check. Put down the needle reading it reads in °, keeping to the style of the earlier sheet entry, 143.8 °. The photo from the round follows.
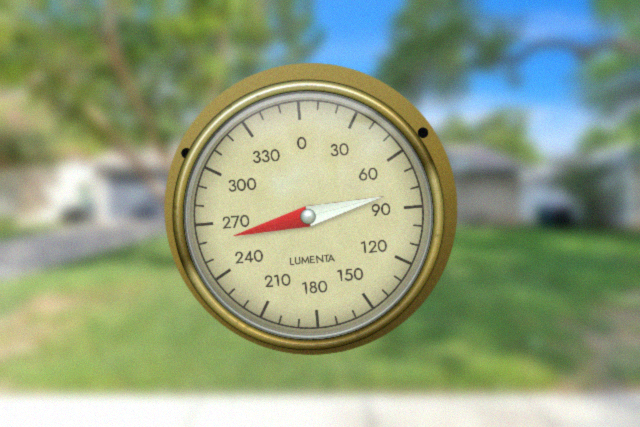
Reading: 260 °
